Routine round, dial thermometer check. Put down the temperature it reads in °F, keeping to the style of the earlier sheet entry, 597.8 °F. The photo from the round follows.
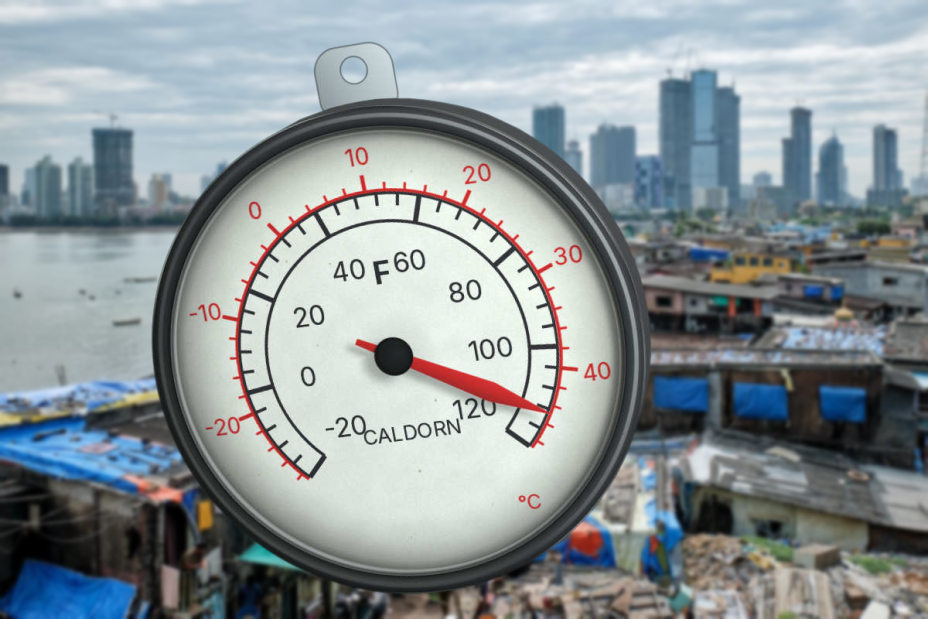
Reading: 112 °F
